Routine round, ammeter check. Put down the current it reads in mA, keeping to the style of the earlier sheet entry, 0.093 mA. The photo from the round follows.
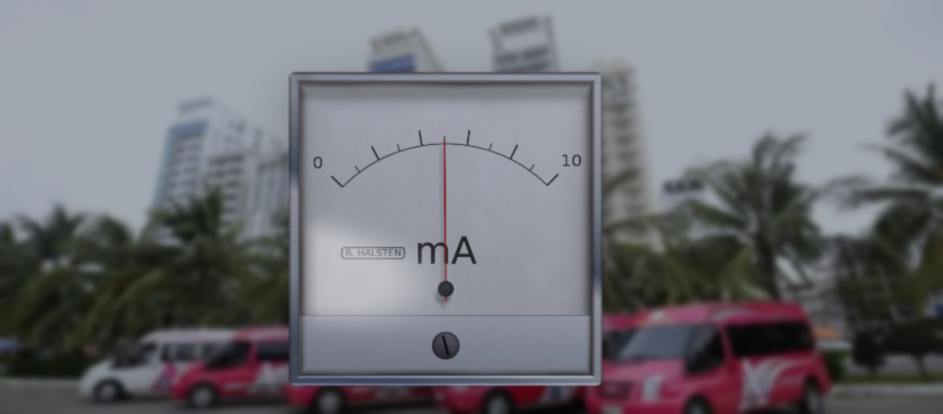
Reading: 5 mA
